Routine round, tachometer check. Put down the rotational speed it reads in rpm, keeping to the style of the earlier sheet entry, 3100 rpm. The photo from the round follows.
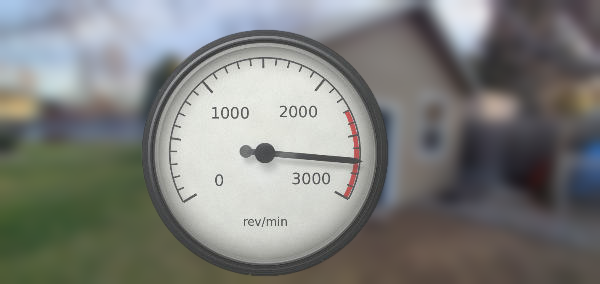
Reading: 2700 rpm
